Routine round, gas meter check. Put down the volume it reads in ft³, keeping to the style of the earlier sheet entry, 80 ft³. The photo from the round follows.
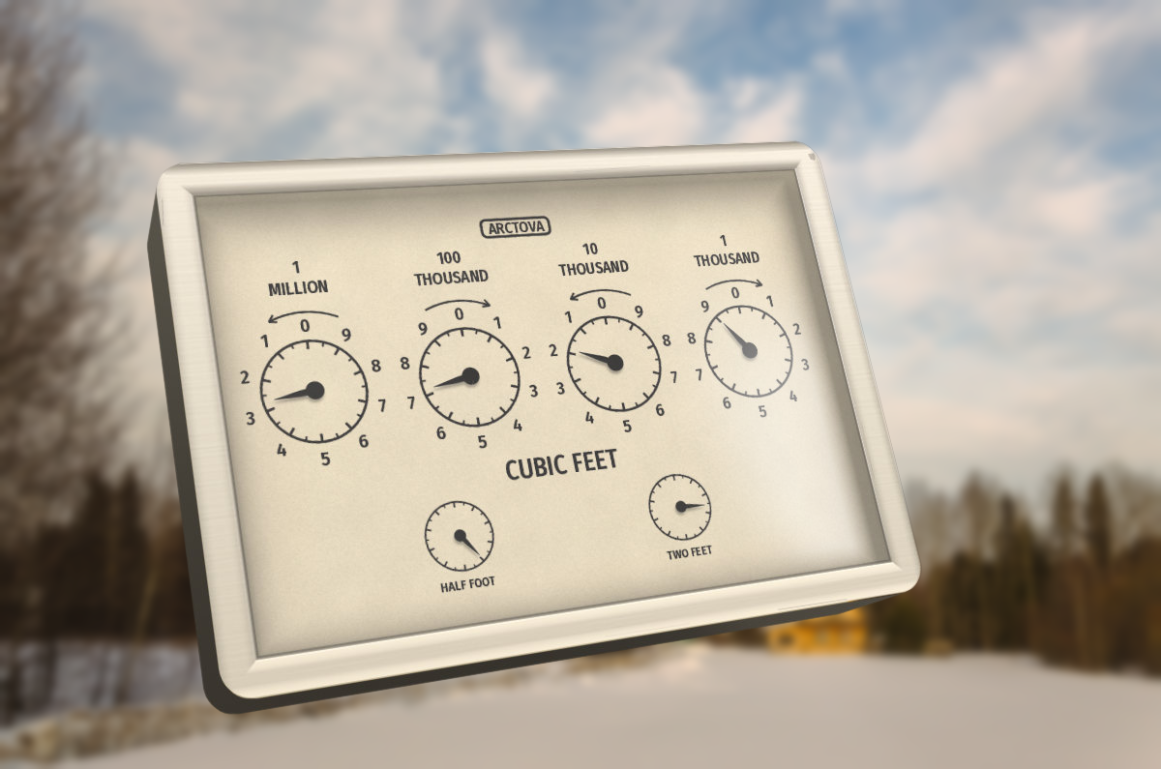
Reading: 271900 ft³
